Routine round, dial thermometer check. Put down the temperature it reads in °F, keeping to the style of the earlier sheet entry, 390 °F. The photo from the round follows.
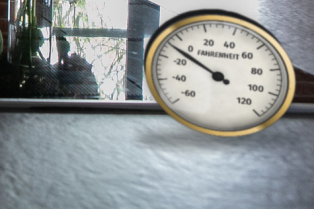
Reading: -8 °F
